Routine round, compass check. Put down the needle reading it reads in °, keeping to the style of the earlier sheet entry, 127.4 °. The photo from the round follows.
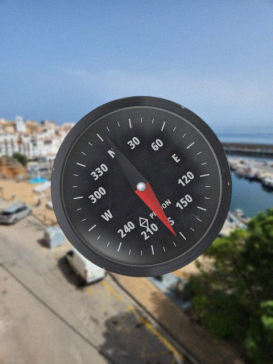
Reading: 185 °
